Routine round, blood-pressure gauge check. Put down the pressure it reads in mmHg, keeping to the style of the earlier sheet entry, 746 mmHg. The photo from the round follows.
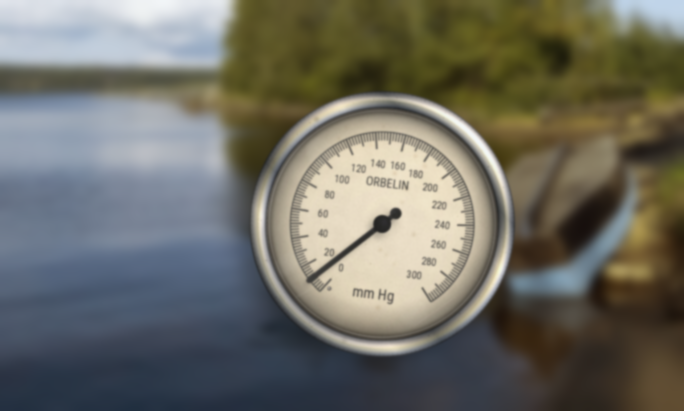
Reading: 10 mmHg
